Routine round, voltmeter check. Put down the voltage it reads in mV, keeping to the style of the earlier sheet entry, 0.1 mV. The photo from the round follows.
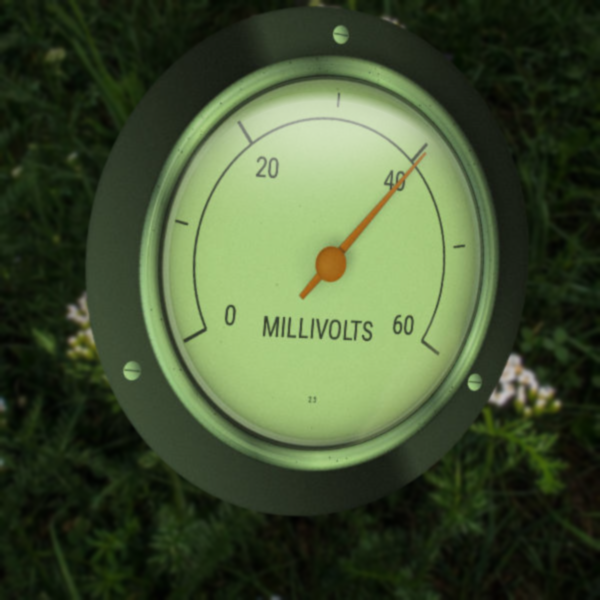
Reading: 40 mV
